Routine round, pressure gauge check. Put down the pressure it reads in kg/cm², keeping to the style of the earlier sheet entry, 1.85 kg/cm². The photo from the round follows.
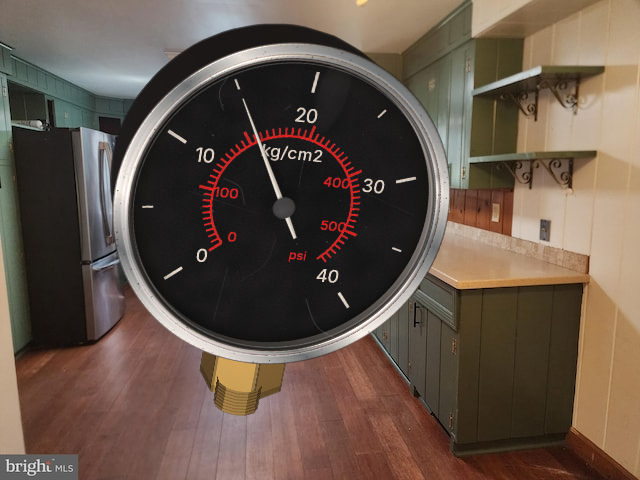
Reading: 15 kg/cm²
